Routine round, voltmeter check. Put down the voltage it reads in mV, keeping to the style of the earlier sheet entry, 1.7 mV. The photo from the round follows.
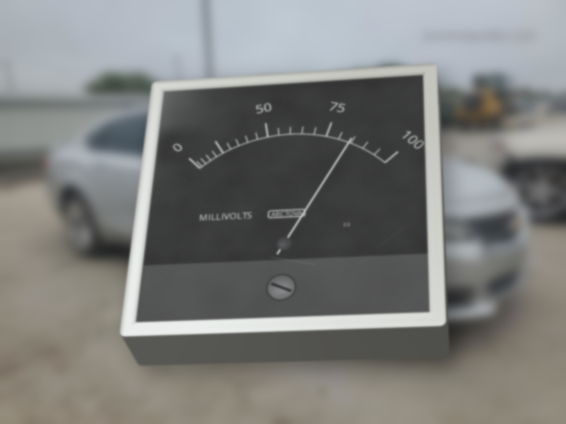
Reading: 85 mV
